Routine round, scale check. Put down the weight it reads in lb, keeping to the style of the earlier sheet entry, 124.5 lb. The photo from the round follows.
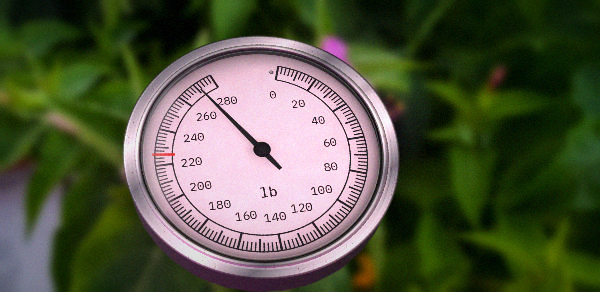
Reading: 270 lb
